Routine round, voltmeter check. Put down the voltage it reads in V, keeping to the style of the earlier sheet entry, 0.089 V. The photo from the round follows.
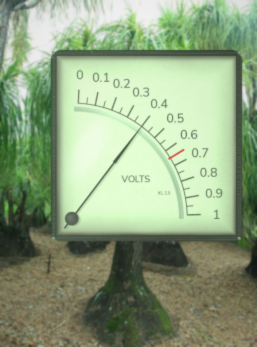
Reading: 0.4 V
